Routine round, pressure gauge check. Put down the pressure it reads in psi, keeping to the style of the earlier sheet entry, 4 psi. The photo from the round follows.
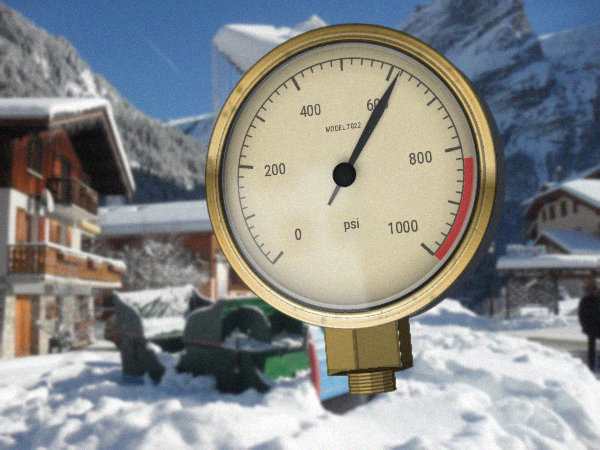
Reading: 620 psi
